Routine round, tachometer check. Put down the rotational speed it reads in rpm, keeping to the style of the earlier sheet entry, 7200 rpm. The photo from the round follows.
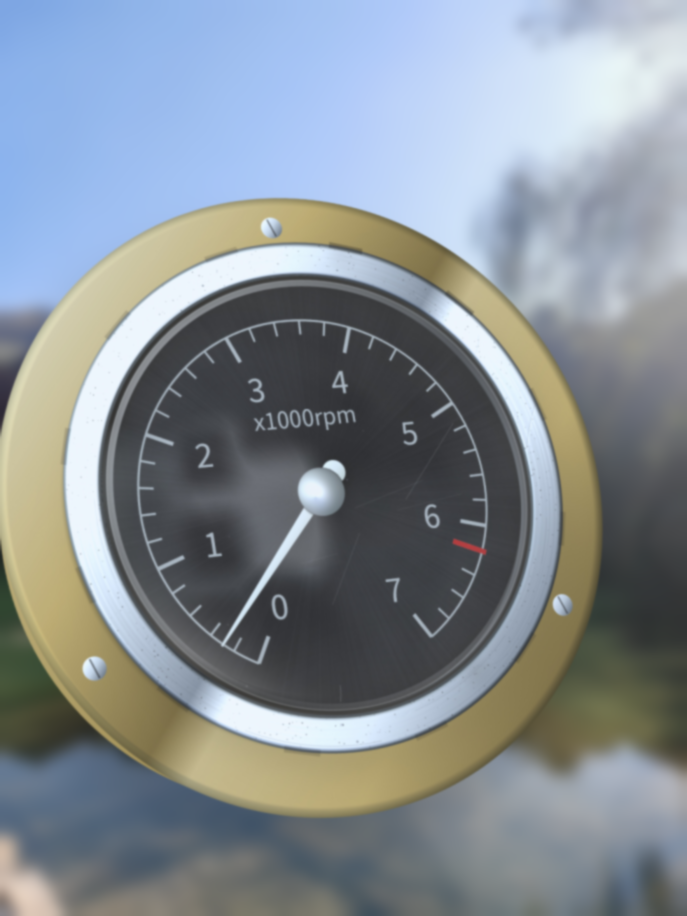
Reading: 300 rpm
